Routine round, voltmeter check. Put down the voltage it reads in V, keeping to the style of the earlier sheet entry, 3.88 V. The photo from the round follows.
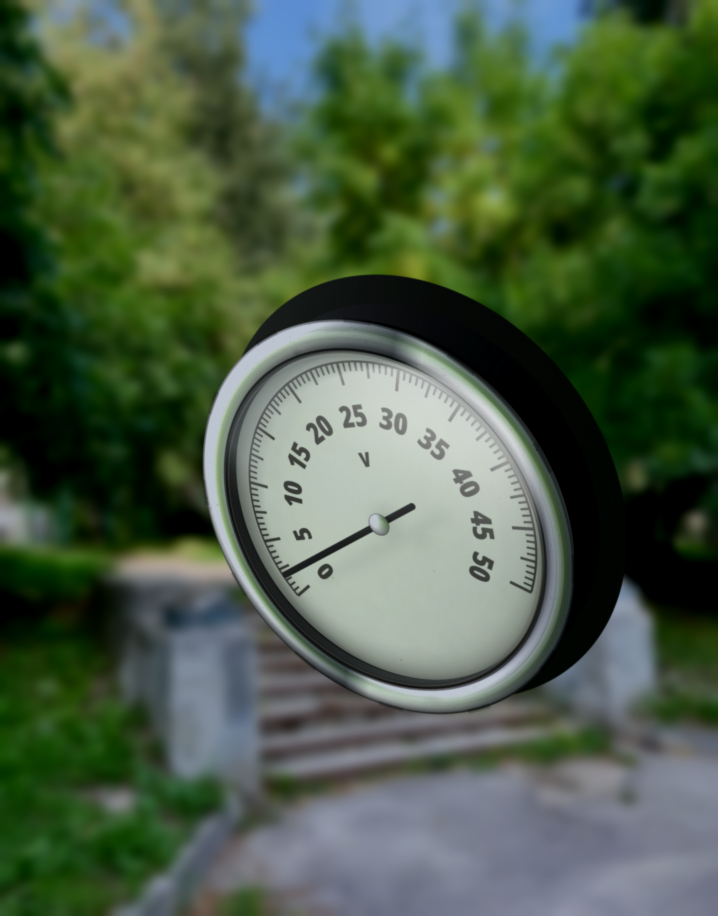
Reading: 2 V
